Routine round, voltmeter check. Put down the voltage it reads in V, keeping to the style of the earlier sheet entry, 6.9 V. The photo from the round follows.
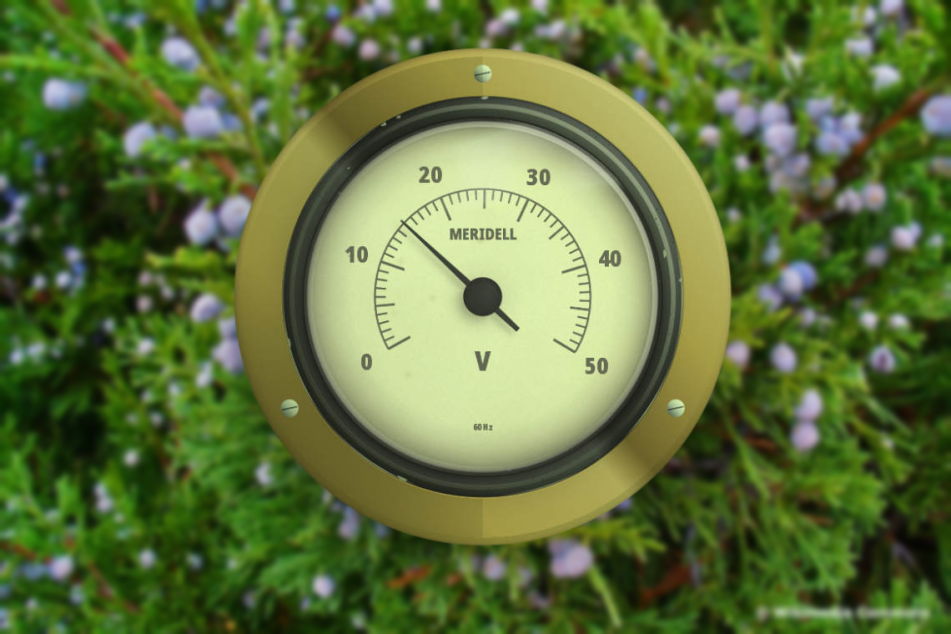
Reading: 15 V
